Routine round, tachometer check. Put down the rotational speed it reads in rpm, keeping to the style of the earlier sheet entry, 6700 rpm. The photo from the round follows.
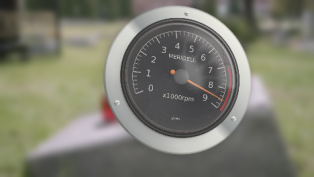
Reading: 8600 rpm
